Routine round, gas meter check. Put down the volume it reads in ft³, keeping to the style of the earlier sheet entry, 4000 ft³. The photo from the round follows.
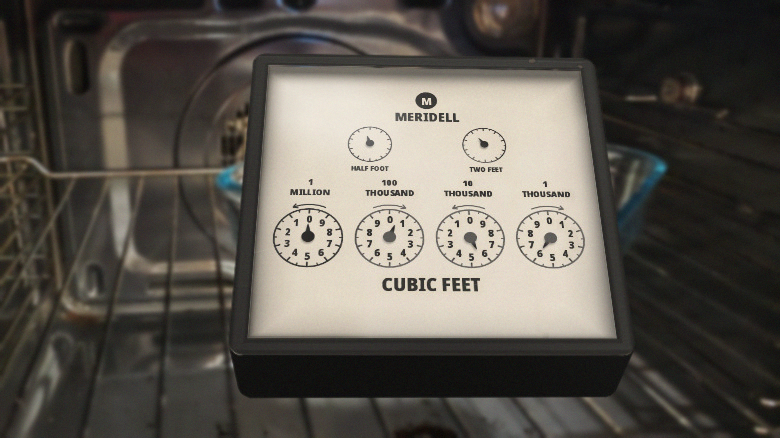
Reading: 5600 ft³
